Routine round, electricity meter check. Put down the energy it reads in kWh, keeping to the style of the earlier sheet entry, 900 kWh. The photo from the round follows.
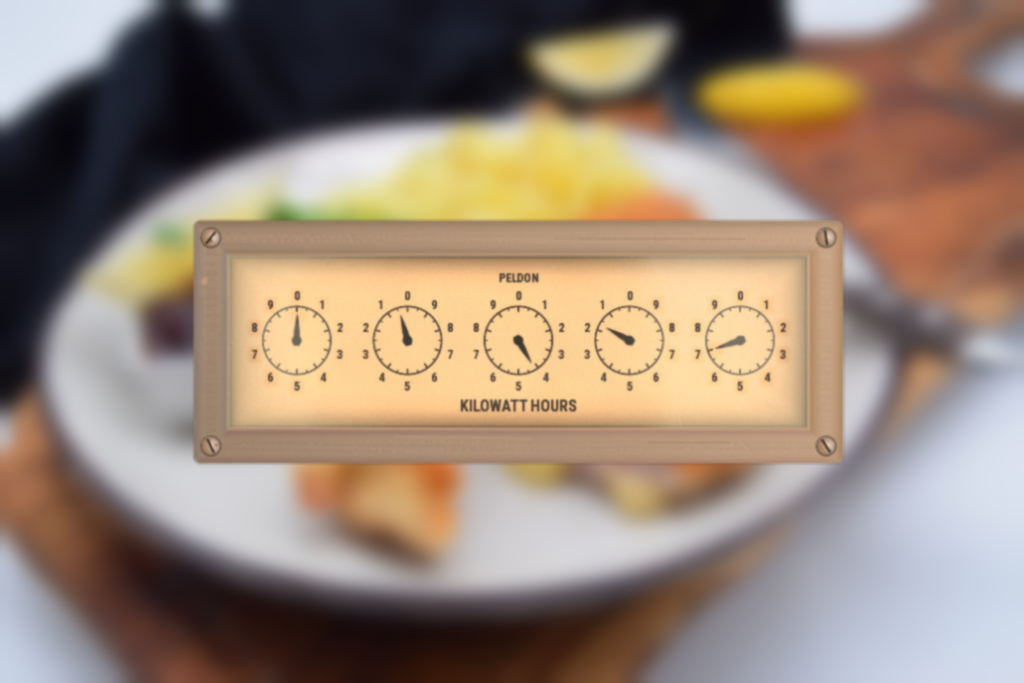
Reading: 417 kWh
